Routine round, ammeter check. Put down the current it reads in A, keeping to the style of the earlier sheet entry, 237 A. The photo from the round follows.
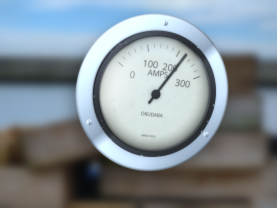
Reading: 220 A
